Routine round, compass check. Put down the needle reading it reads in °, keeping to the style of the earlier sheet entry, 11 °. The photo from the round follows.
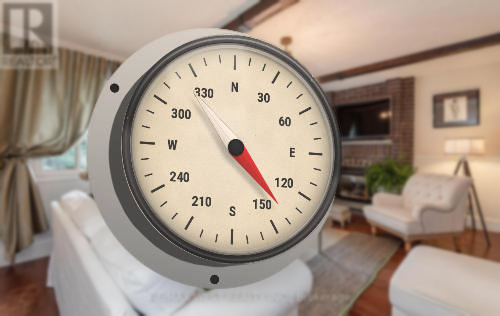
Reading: 140 °
